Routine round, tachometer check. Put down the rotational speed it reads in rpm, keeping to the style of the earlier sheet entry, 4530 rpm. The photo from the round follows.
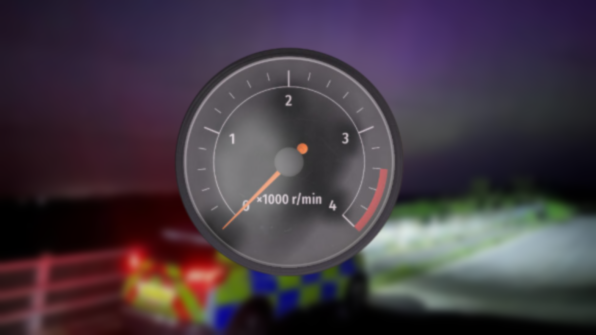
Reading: 0 rpm
